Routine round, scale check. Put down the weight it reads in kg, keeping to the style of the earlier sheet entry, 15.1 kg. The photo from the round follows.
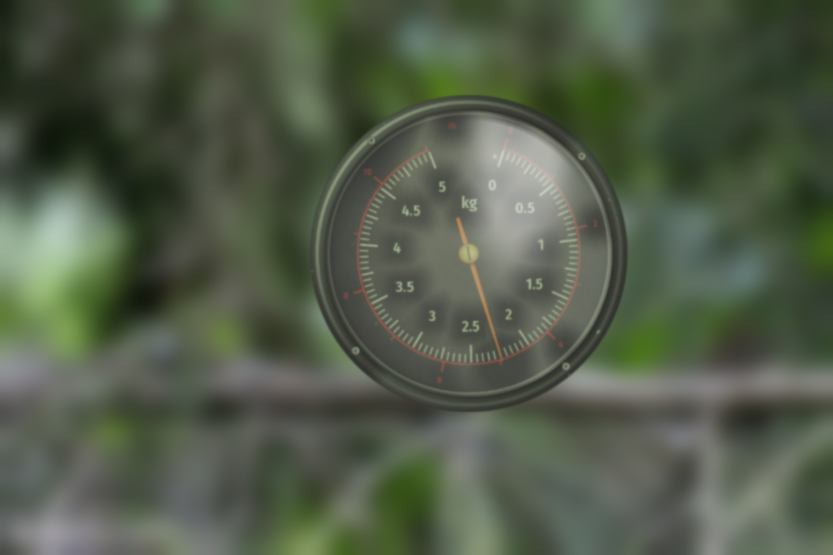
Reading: 2.25 kg
